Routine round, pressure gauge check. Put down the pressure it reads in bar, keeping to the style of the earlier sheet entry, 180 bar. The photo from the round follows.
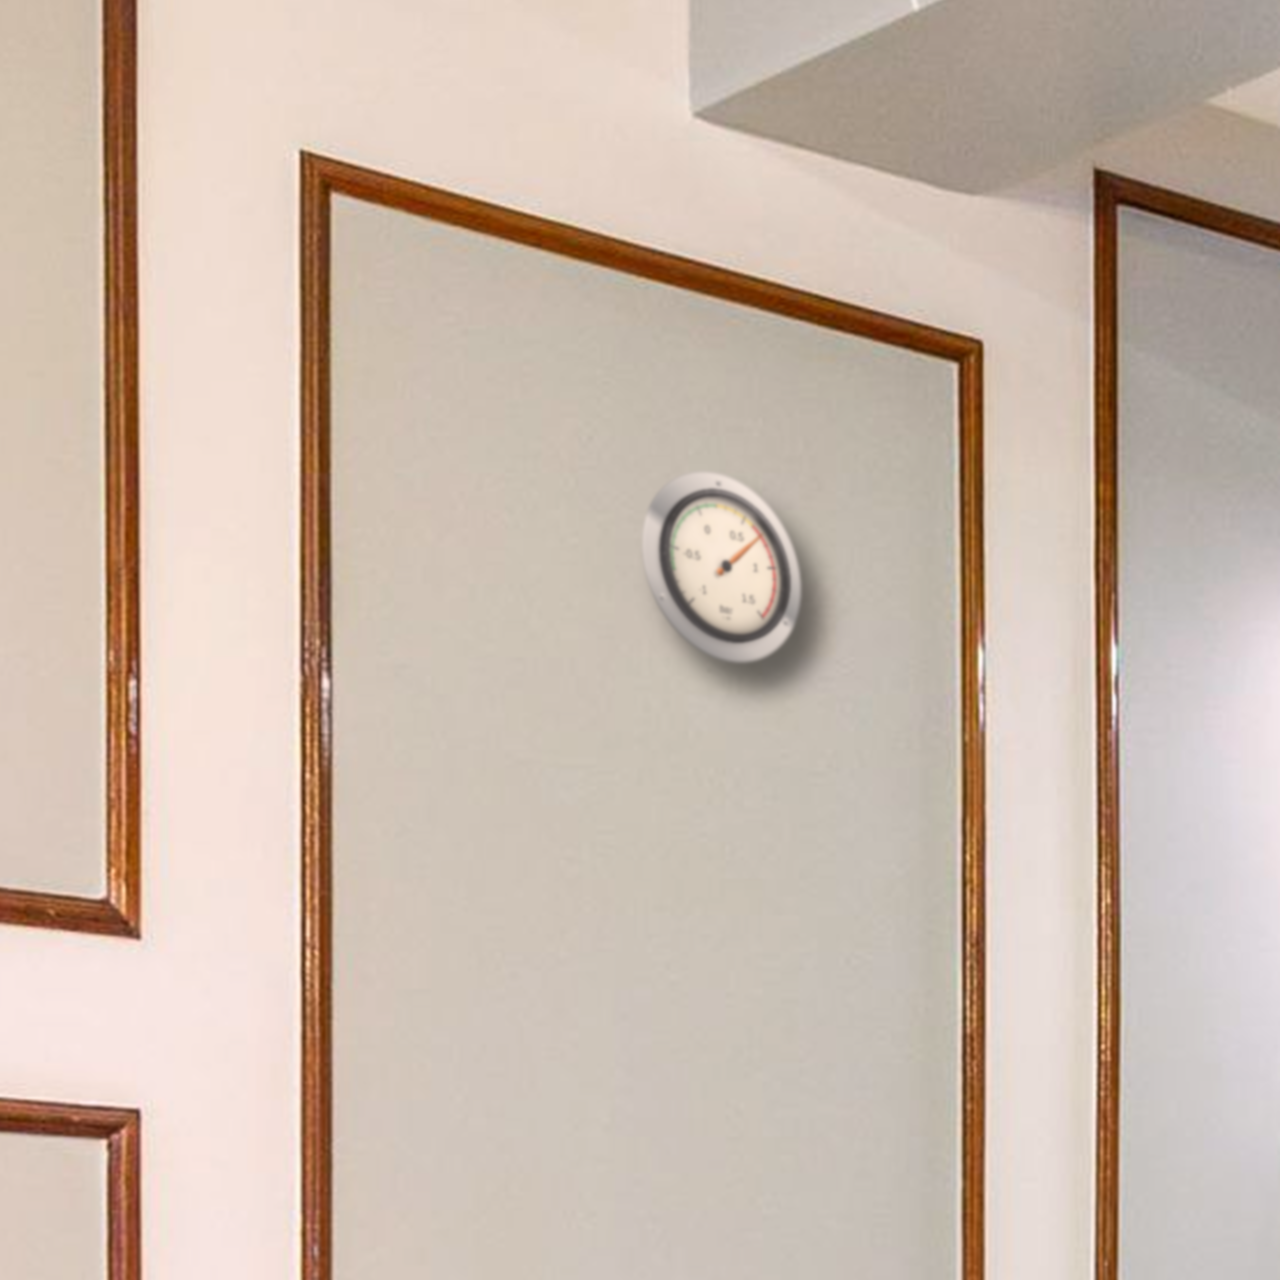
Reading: 0.7 bar
